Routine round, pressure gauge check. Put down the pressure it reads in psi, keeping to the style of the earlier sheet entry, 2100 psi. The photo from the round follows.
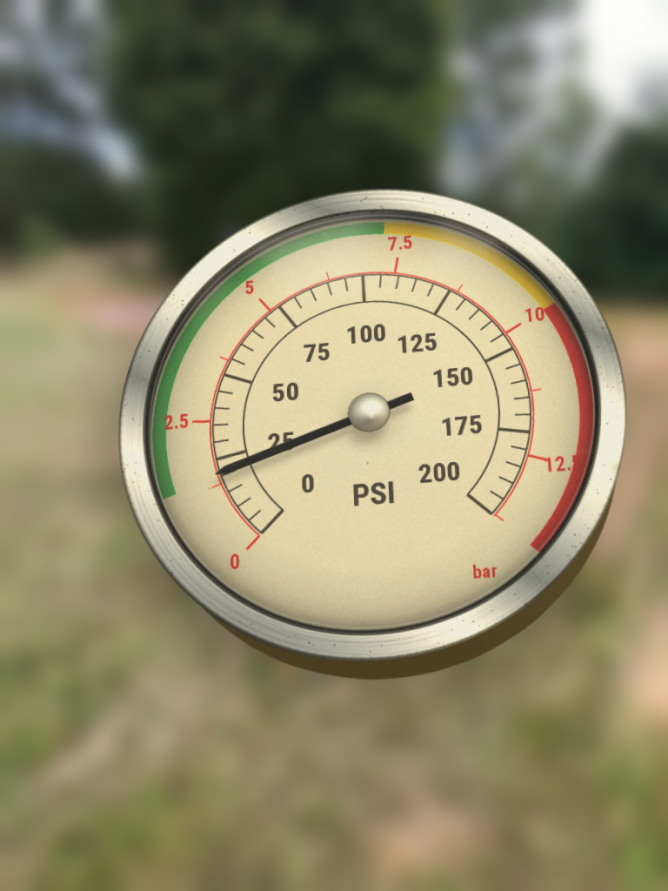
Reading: 20 psi
